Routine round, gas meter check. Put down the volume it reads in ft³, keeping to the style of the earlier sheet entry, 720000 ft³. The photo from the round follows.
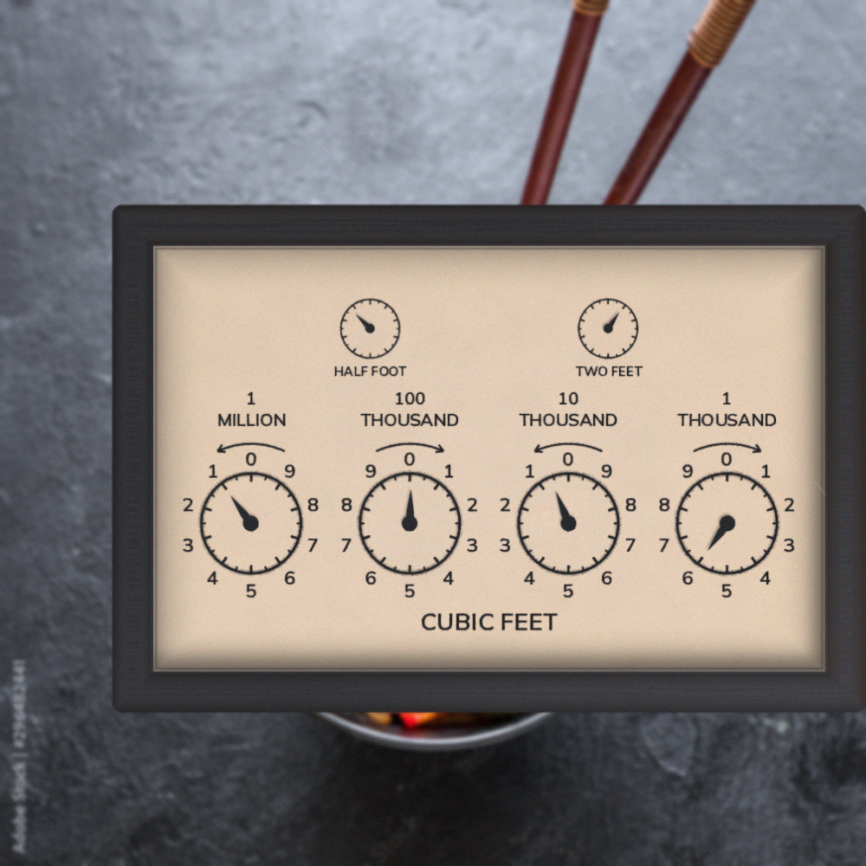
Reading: 100600 ft³
